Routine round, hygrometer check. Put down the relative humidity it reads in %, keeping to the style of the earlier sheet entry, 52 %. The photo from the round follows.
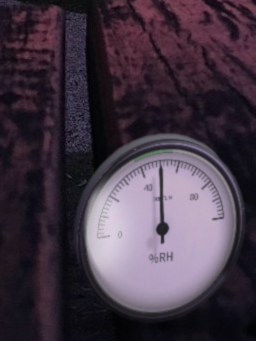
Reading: 50 %
